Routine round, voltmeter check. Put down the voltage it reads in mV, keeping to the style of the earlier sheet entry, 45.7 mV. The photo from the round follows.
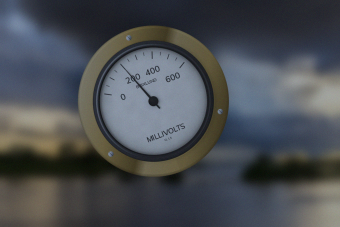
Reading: 200 mV
